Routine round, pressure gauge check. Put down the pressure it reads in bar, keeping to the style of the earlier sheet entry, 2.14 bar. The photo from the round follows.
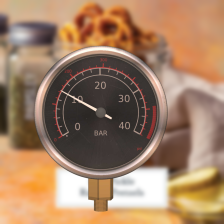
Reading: 10 bar
